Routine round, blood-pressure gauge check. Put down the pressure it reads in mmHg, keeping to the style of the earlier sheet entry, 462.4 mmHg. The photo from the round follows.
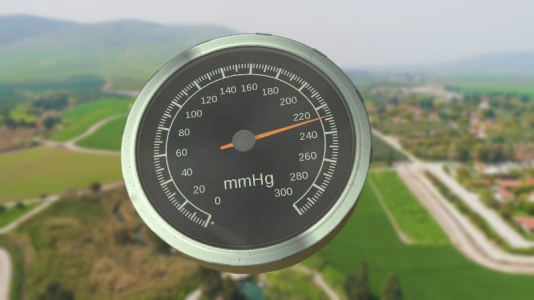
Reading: 230 mmHg
